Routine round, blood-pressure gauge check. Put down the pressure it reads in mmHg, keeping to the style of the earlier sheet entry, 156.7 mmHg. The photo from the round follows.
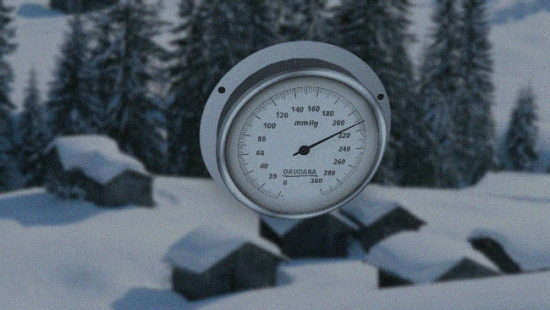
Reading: 210 mmHg
